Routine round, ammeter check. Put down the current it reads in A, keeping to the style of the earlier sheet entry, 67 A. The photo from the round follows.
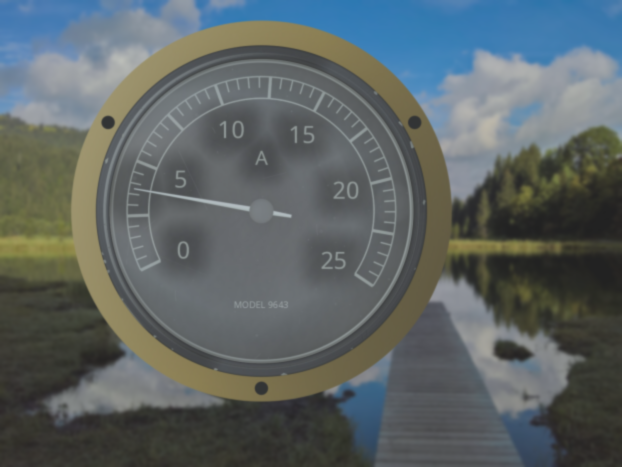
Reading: 3.75 A
